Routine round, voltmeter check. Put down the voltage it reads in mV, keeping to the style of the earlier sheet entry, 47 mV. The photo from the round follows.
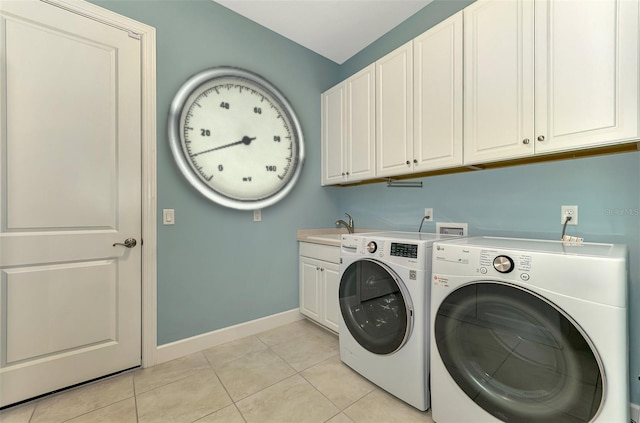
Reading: 10 mV
